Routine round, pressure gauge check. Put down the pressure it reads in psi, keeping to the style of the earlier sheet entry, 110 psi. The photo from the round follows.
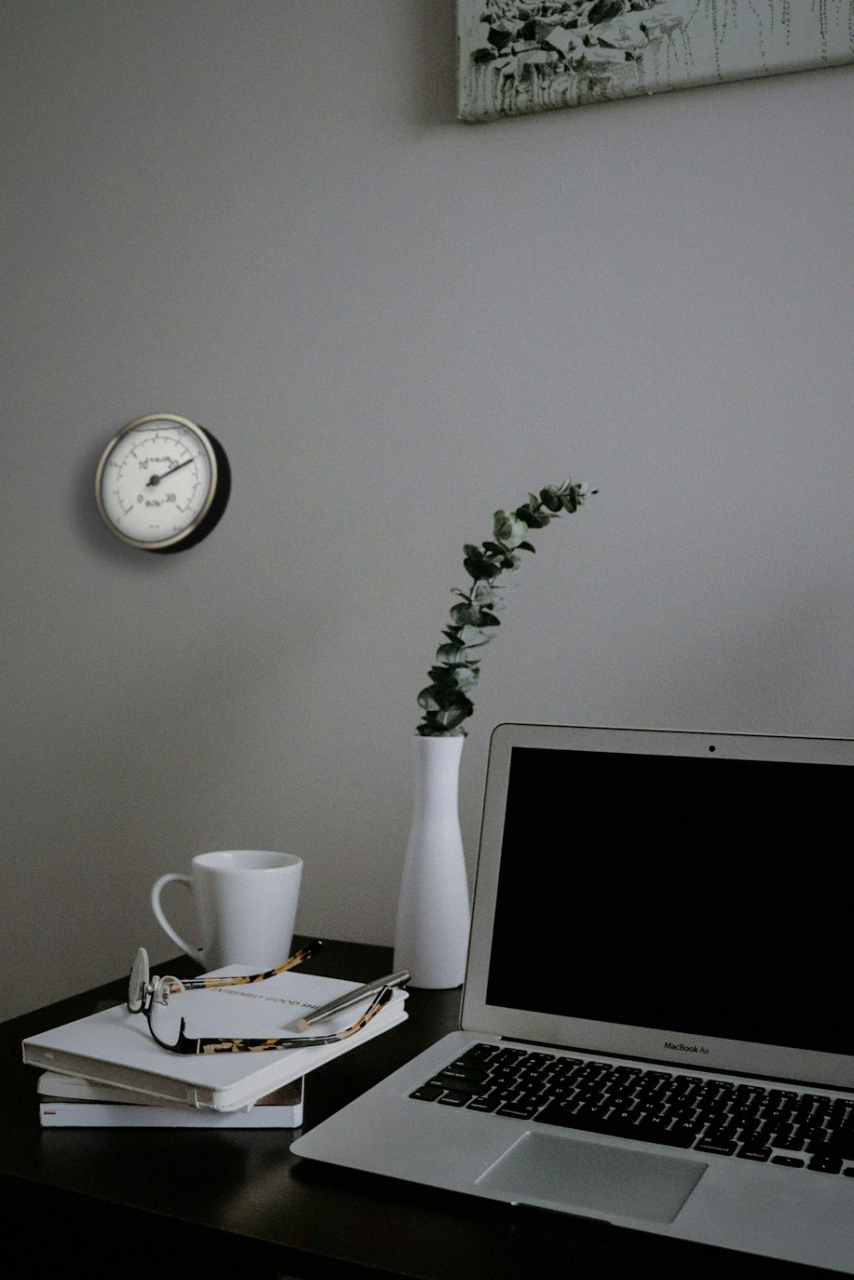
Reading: 22 psi
